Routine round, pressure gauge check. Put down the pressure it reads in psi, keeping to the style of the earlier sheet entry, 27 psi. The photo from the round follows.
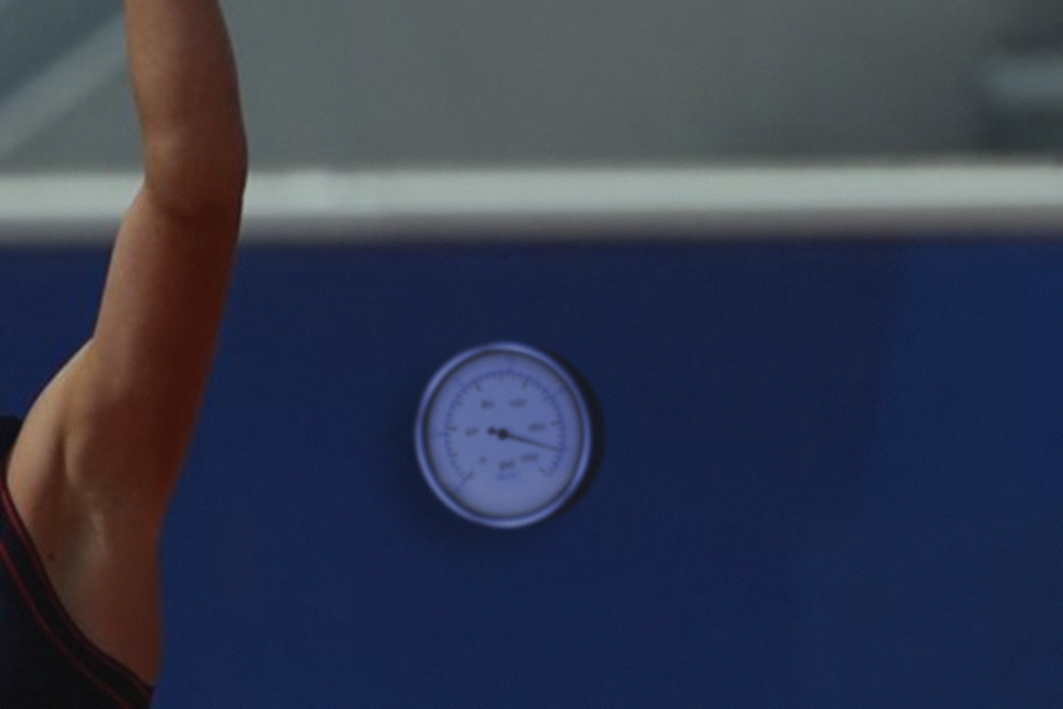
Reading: 180 psi
